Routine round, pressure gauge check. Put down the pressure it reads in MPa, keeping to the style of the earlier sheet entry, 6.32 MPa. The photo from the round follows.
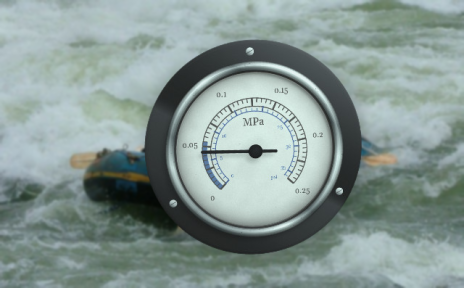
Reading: 0.045 MPa
